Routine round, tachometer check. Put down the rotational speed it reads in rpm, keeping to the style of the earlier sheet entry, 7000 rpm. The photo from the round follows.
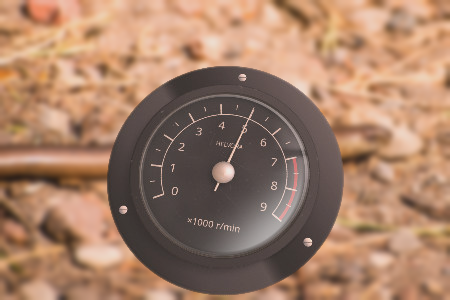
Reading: 5000 rpm
